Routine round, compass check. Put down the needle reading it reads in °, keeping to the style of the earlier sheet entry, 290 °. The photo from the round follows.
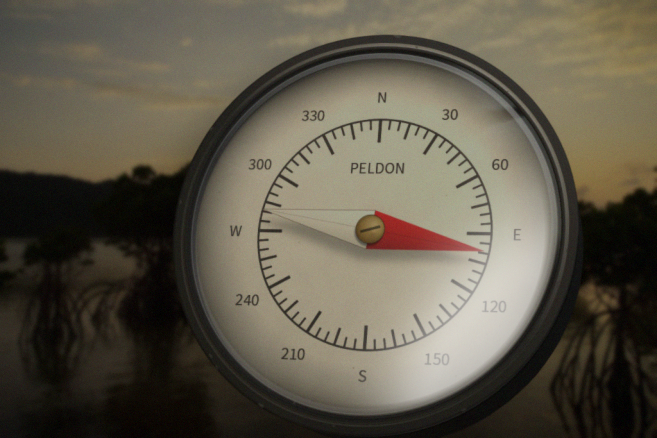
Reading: 100 °
